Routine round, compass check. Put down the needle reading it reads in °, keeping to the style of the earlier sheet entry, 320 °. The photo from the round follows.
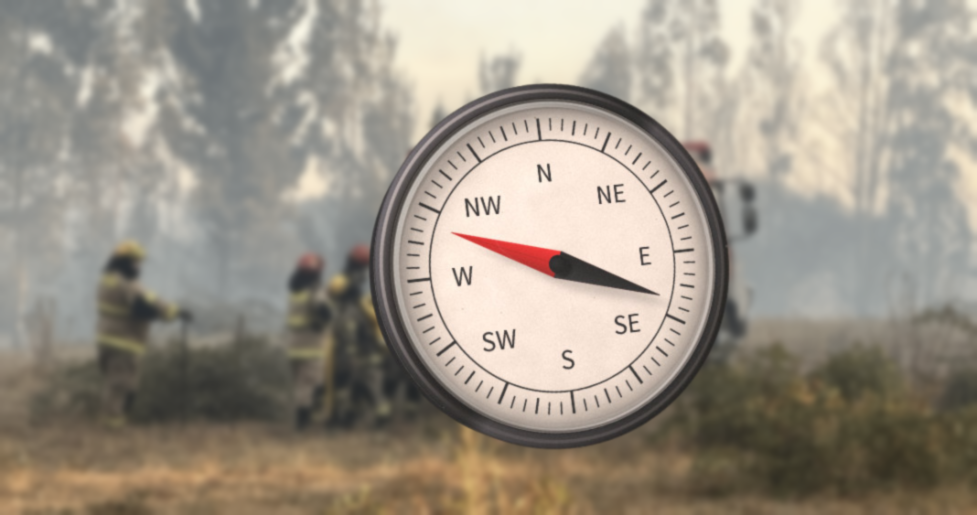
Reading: 292.5 °
